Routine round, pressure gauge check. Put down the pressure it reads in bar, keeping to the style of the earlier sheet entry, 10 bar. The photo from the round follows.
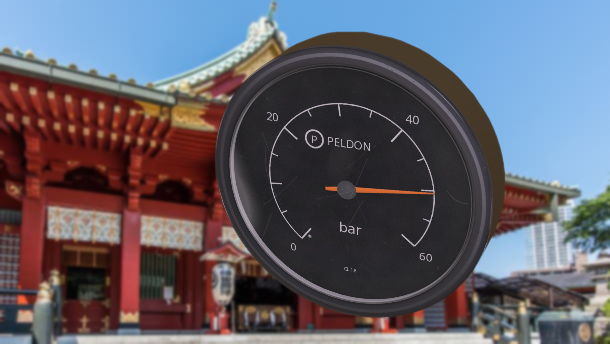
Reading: 50 bar
